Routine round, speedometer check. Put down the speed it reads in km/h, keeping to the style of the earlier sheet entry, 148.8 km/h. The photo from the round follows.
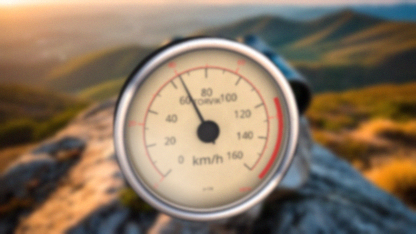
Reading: 65 km/h
